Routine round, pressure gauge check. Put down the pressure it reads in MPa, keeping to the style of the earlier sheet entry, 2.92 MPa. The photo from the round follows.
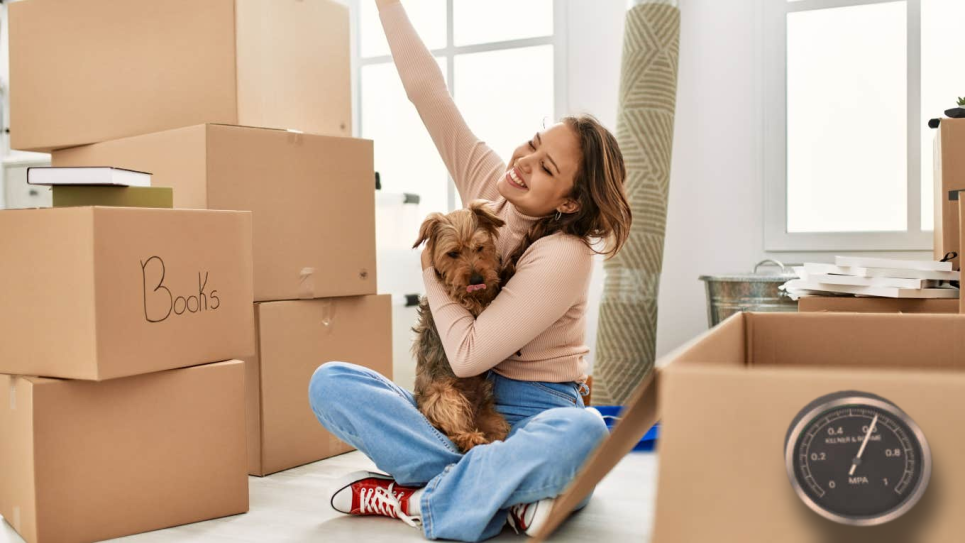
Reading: 0.6 MPa
